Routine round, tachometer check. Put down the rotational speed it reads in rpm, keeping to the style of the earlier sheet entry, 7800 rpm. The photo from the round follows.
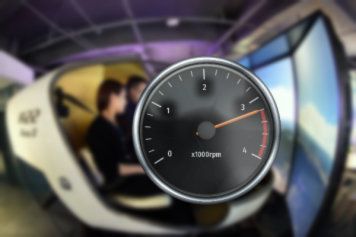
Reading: 3200 rpm
